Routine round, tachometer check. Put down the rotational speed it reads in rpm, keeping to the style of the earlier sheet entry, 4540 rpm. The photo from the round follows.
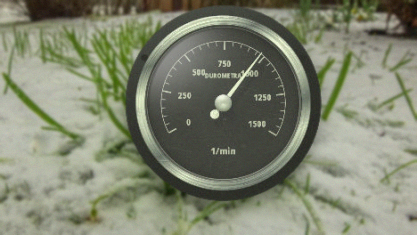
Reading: 975 rpm
